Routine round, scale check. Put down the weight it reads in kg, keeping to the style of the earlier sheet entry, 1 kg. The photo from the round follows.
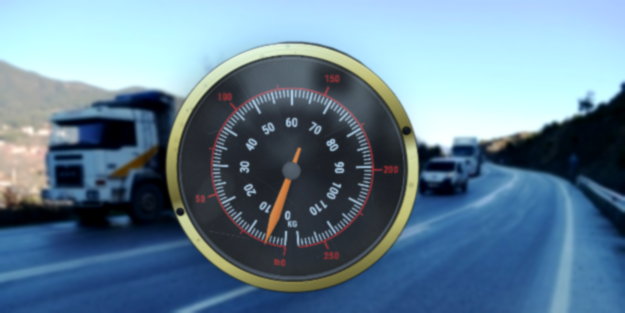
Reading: 5 kg
